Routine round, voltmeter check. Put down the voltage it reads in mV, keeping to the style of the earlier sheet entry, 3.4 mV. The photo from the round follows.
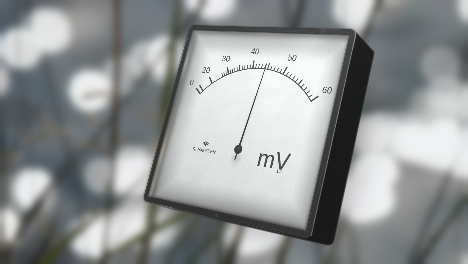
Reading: 45 mV
